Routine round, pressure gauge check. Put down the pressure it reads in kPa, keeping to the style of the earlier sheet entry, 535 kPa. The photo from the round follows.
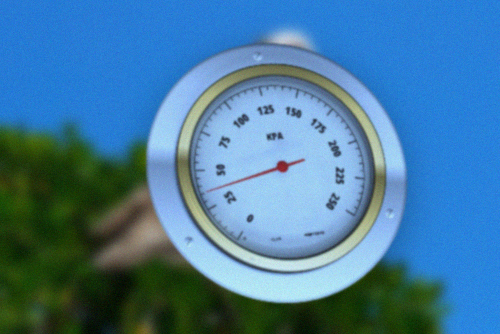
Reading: 35 kPa
